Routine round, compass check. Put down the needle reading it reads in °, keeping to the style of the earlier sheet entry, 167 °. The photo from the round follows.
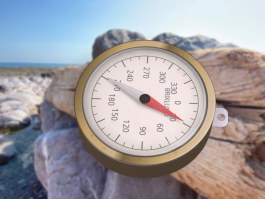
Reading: 30 °
